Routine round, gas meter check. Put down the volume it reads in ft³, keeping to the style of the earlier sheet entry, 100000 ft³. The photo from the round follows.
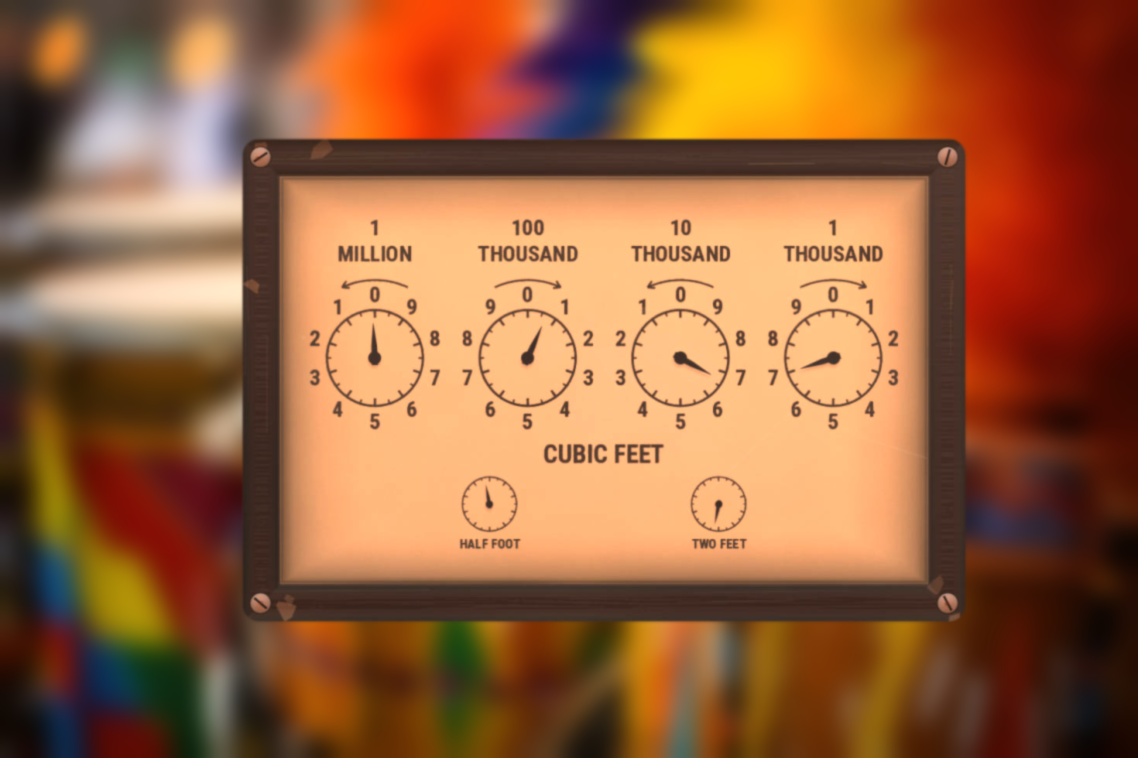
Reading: 6700 ft³
